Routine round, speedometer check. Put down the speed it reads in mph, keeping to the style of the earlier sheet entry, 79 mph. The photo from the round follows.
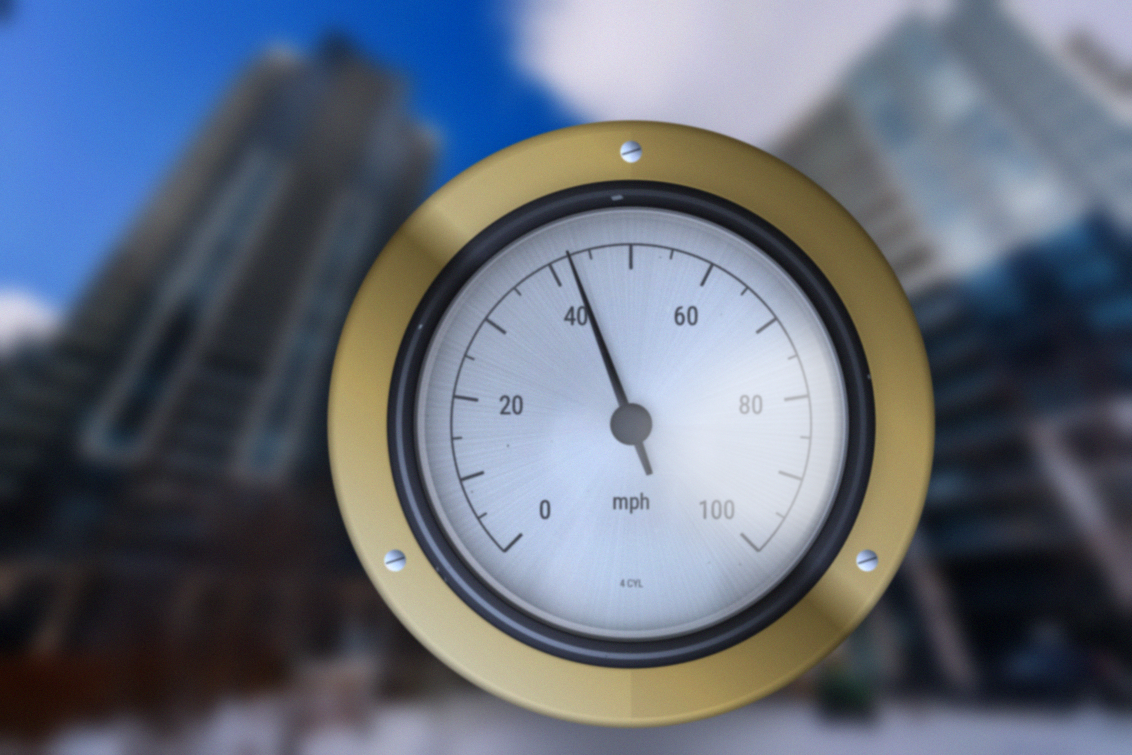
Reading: 42.5 mph
